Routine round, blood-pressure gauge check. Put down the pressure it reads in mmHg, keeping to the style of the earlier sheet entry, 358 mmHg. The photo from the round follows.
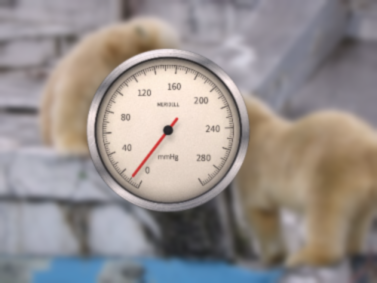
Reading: 10 mmHg
